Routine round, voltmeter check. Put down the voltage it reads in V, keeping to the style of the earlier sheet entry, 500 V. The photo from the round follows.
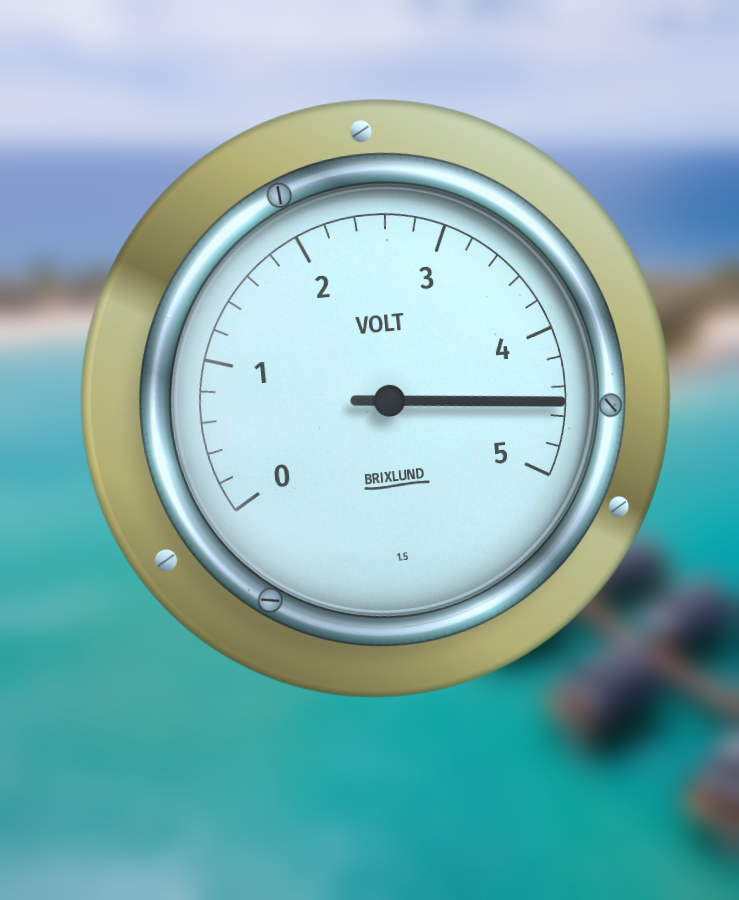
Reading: 4.5 V
